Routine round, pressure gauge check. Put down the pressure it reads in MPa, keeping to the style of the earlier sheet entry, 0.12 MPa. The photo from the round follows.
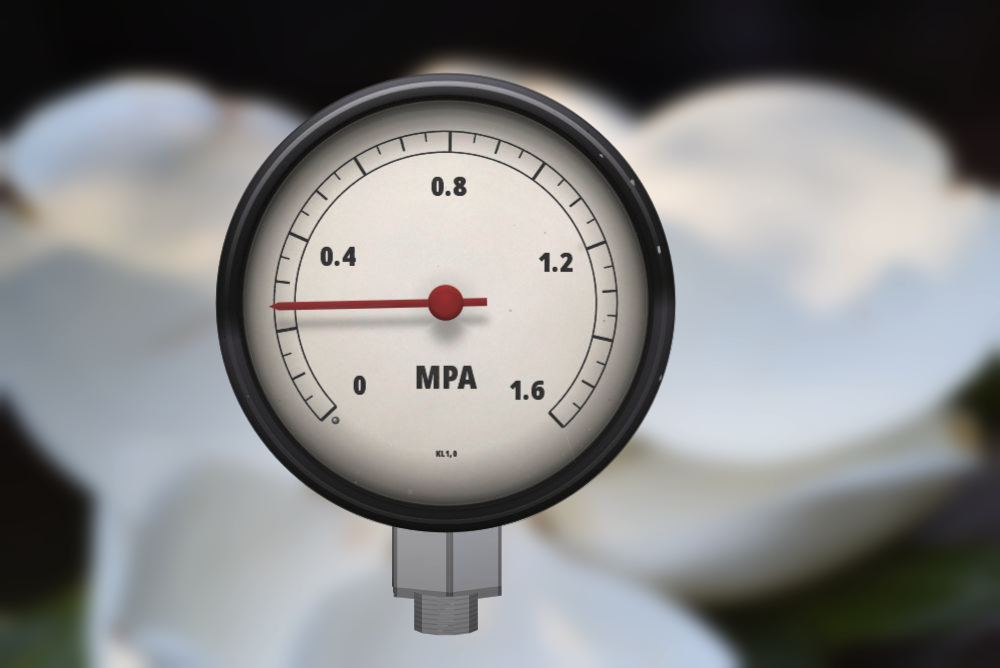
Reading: 0.25 MPa
